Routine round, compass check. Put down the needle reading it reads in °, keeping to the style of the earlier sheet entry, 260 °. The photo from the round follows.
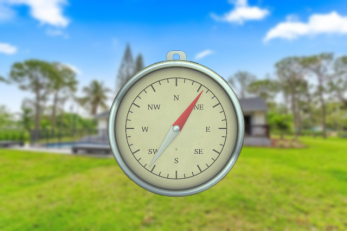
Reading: 35 °
